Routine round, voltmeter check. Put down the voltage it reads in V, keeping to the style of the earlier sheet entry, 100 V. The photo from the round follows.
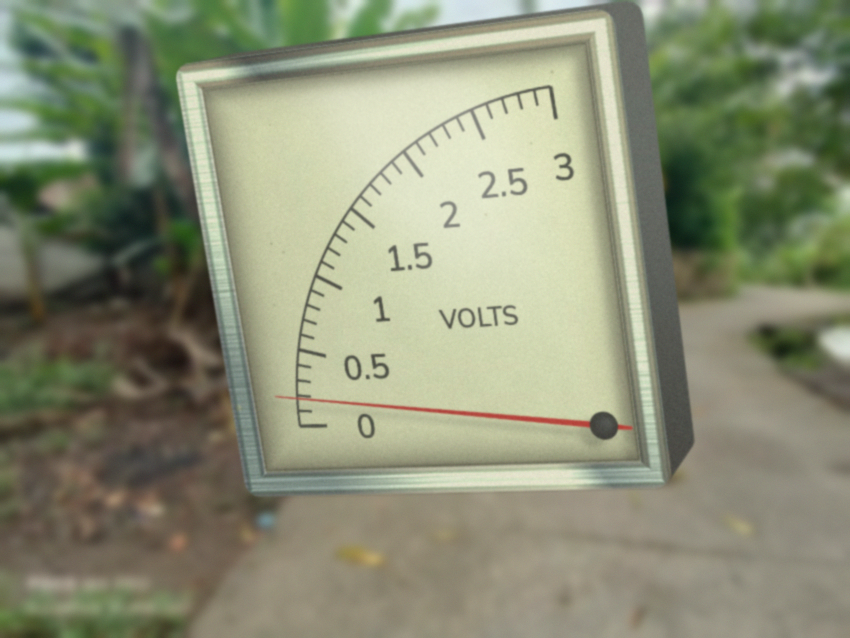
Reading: 0.2 V
